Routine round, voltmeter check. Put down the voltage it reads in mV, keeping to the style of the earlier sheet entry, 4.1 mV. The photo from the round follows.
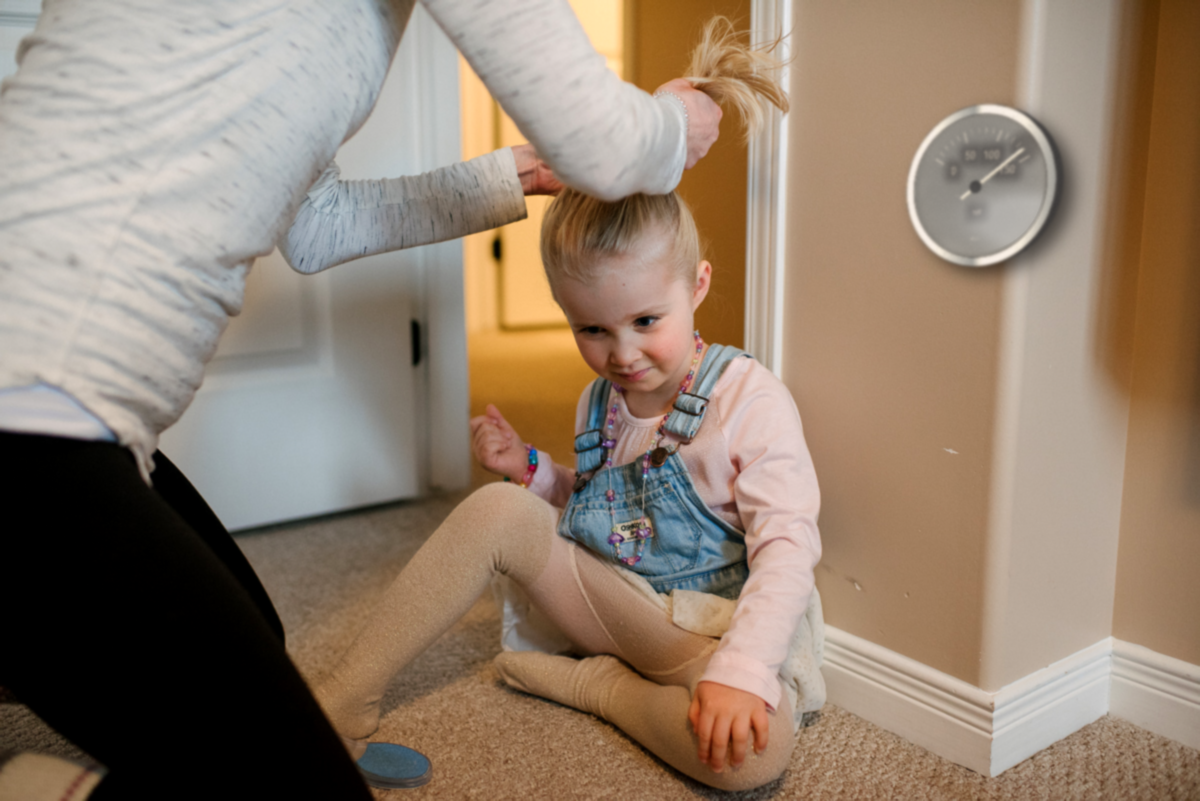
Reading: 140 mV
